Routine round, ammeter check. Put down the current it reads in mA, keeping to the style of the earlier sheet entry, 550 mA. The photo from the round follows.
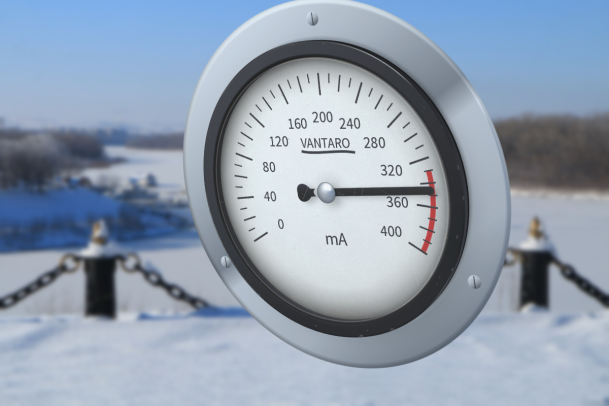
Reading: 345 mA
